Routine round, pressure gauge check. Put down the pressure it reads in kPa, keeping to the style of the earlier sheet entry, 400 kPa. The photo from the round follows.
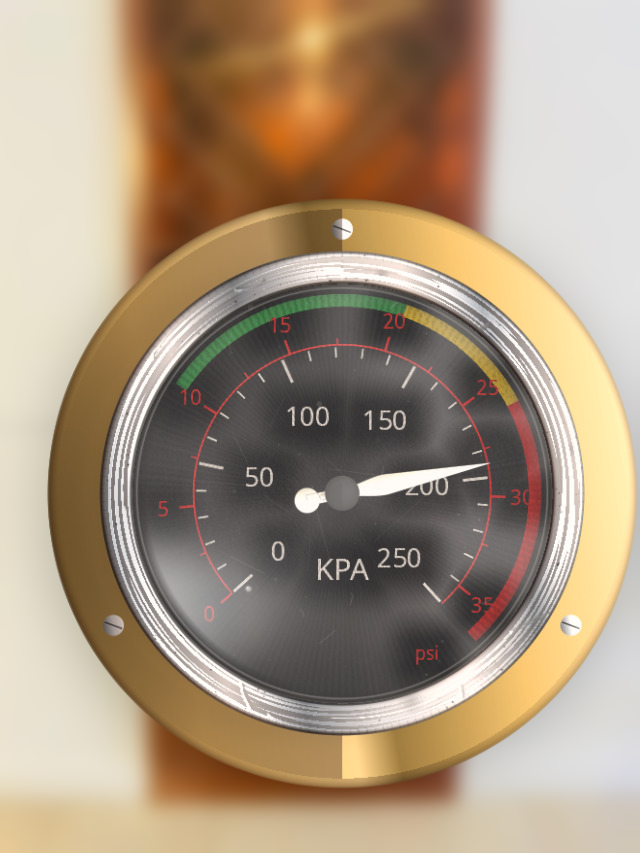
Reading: 195 kPa
